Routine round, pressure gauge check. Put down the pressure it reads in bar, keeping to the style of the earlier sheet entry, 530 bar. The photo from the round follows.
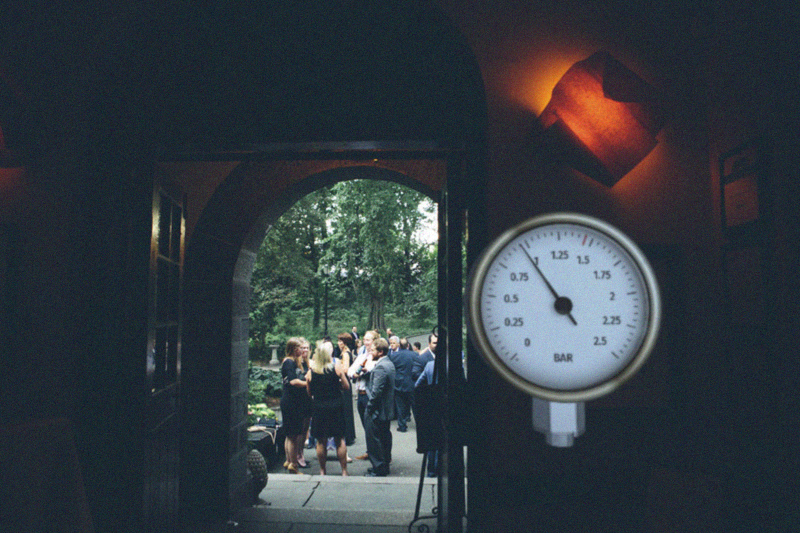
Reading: 0.95 bar
